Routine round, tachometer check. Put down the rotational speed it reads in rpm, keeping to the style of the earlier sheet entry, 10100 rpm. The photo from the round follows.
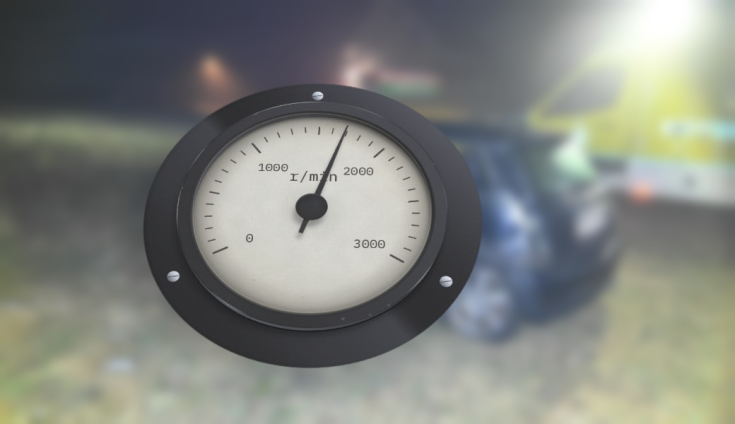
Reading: 1700 rpm
